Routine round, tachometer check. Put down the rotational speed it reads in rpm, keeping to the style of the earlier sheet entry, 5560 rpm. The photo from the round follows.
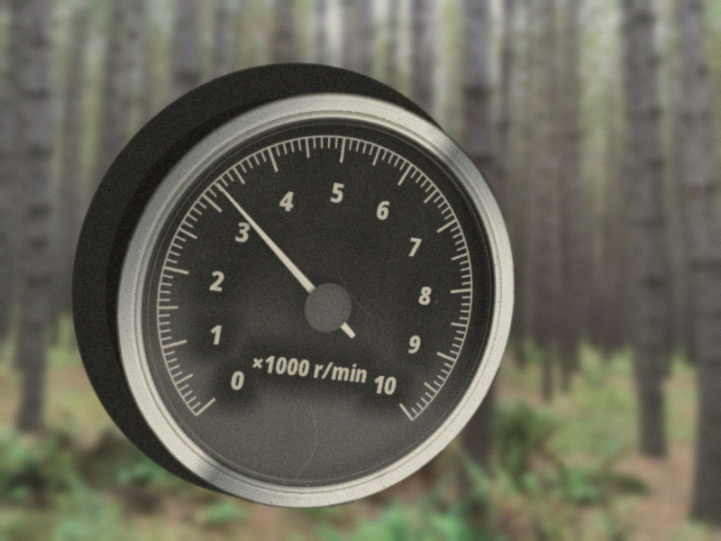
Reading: 3200 rpm
